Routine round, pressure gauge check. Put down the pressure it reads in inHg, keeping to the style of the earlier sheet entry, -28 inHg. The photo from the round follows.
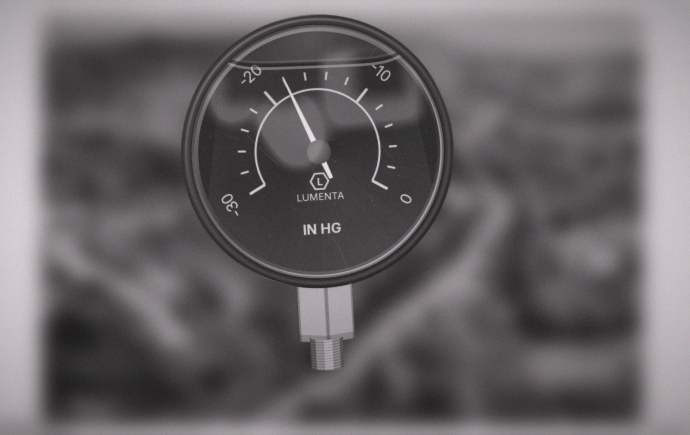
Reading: -18 inHg
